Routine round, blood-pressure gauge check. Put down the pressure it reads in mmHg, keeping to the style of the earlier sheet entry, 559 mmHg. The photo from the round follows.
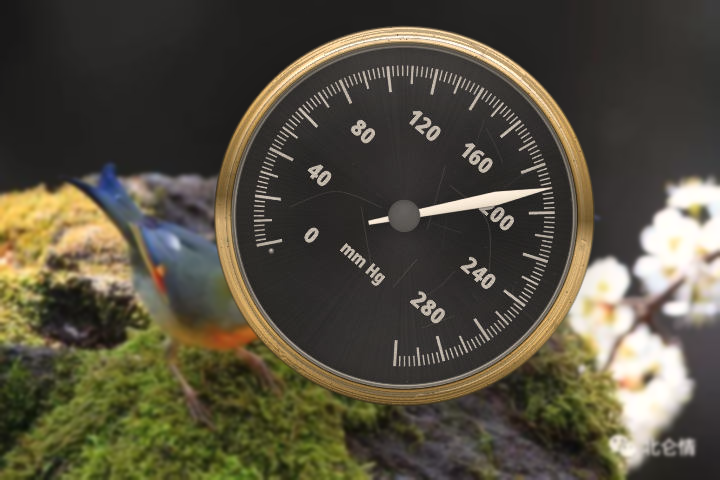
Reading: 190 mmHg
